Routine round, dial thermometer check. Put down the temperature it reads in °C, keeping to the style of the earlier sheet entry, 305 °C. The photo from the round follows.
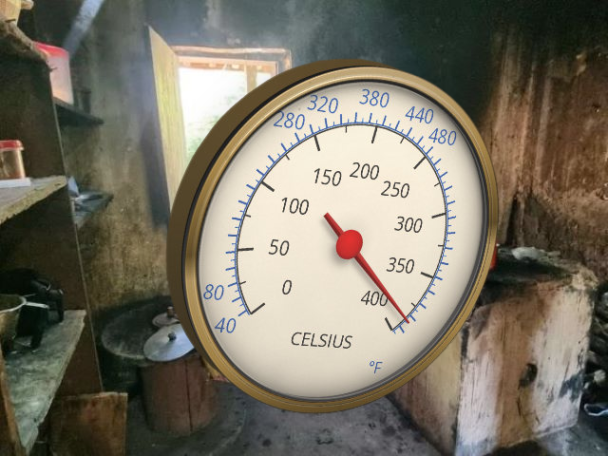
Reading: 387.5 °C
